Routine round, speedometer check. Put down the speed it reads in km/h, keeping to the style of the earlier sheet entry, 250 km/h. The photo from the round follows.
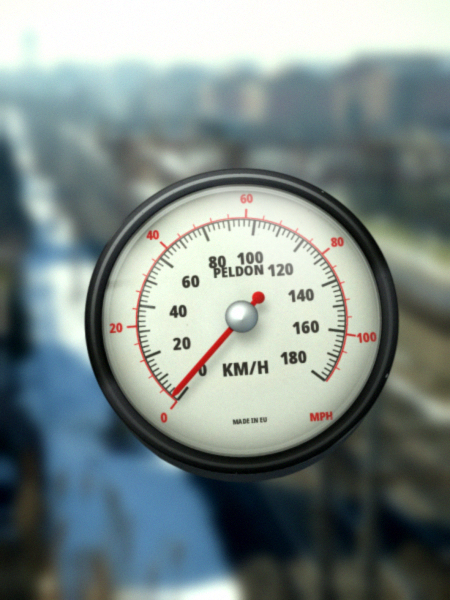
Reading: 2 km/h
